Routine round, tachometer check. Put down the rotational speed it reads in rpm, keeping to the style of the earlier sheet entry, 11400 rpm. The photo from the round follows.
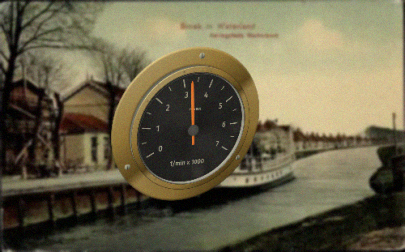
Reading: 3250 rpm
